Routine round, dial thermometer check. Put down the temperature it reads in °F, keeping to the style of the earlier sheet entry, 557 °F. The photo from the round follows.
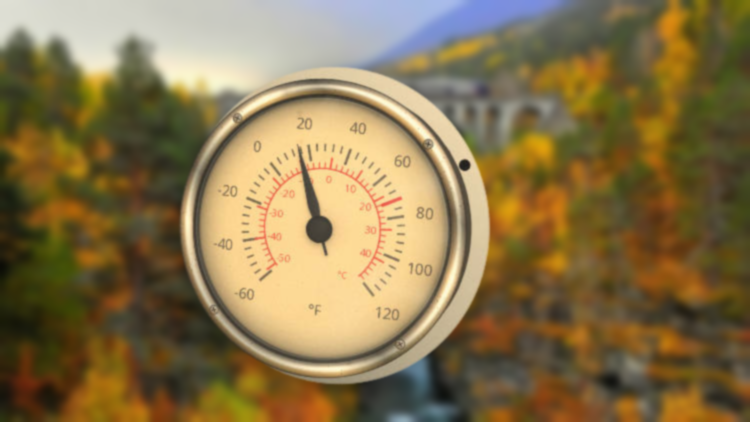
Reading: 16 °F
